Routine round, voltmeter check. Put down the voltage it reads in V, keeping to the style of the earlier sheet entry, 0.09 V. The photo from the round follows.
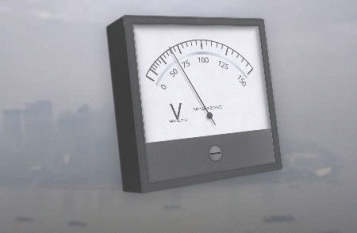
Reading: 65 V
